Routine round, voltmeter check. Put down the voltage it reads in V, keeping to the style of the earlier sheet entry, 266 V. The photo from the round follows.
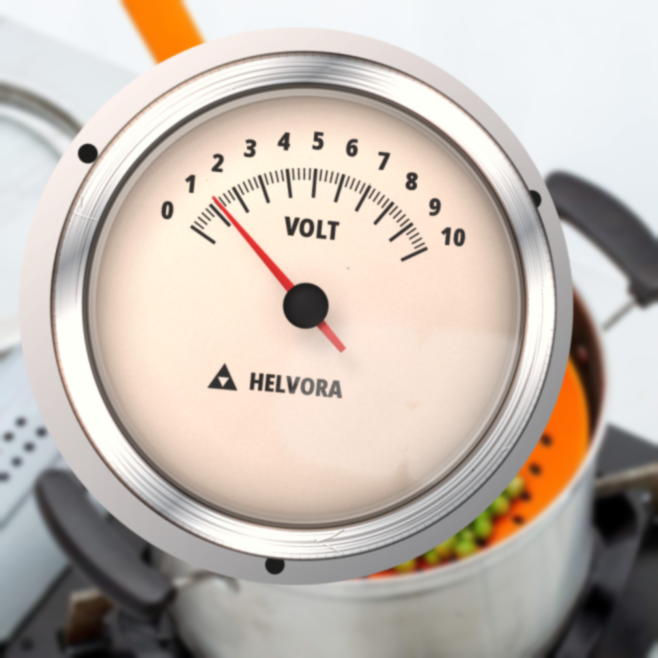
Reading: 1.2 V
